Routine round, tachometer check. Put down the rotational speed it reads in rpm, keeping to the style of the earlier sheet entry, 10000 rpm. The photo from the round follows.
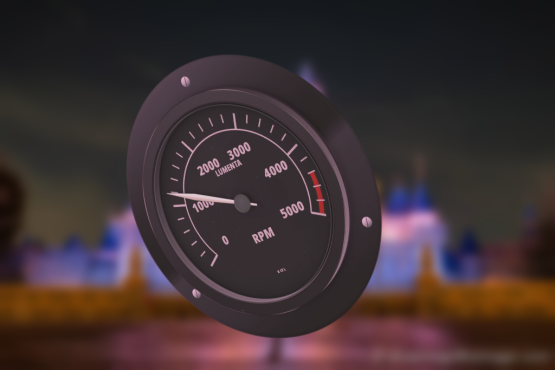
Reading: 1200 rpm
